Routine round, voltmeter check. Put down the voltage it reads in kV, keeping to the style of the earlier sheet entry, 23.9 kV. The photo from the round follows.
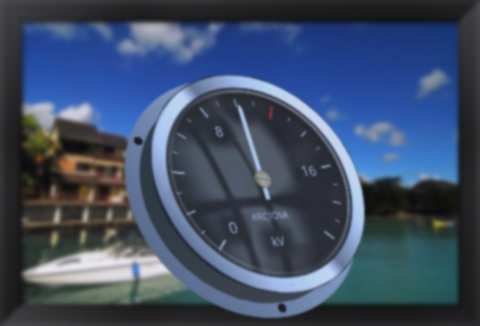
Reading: 10 kV
